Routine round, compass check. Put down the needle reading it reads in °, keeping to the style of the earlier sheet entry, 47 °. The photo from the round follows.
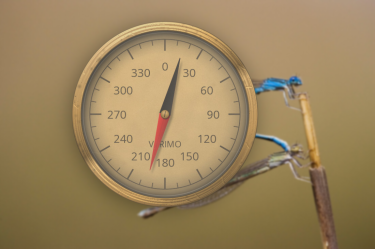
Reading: 195 °
